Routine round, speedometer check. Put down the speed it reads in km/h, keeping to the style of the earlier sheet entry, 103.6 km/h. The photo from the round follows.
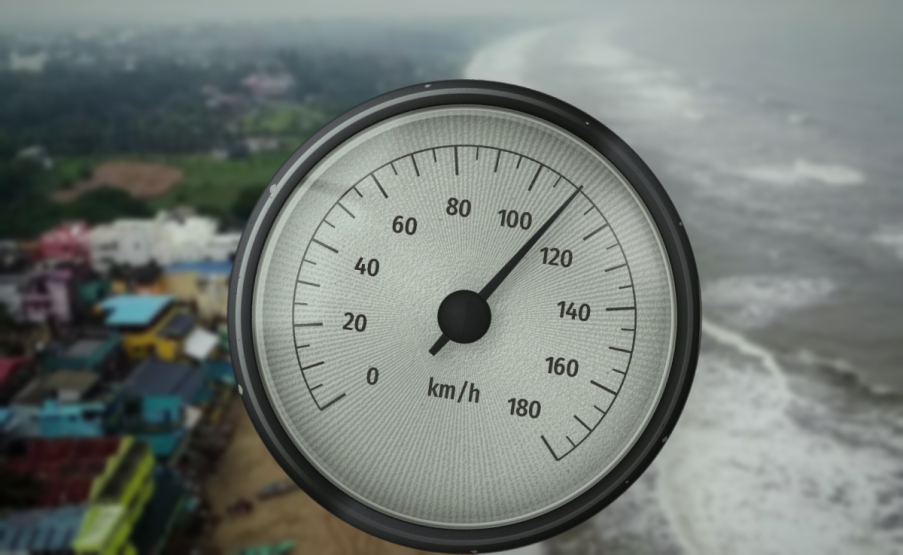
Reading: 110 km/h
